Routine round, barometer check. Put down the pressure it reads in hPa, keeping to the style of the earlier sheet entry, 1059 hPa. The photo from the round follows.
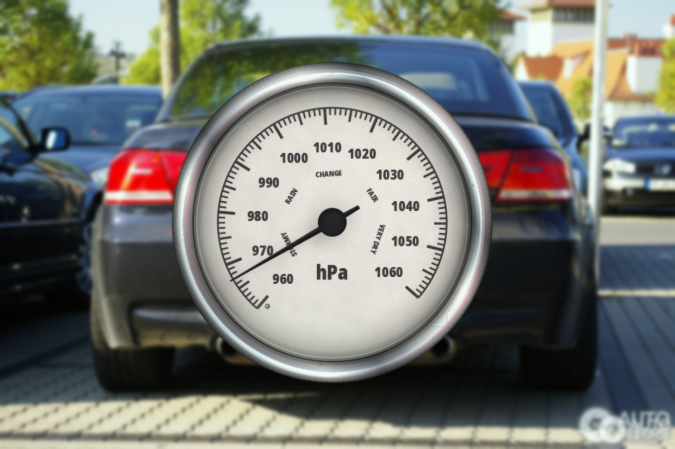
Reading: 967 hPa
